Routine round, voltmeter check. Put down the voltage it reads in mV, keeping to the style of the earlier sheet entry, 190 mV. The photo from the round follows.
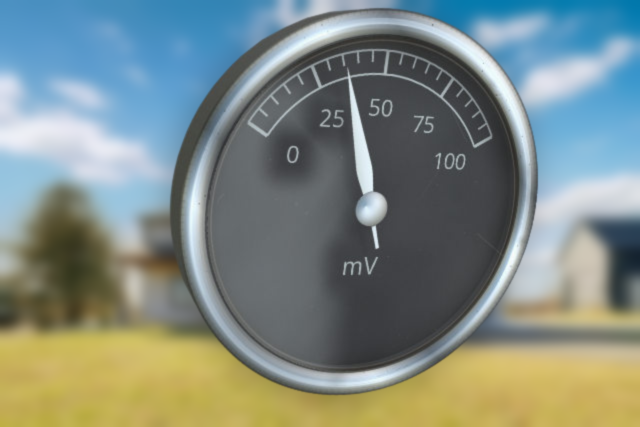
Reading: 35 mV
